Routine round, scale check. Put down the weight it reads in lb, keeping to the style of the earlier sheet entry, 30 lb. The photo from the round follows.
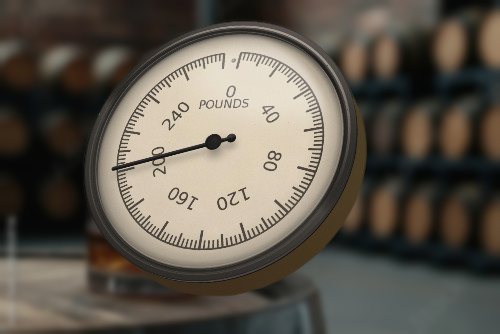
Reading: 200 lb
